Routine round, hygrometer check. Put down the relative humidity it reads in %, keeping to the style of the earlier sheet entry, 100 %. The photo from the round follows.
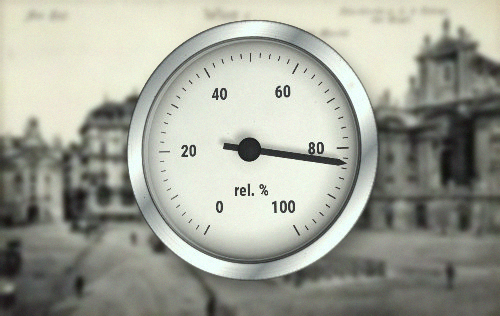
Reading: 83 %
